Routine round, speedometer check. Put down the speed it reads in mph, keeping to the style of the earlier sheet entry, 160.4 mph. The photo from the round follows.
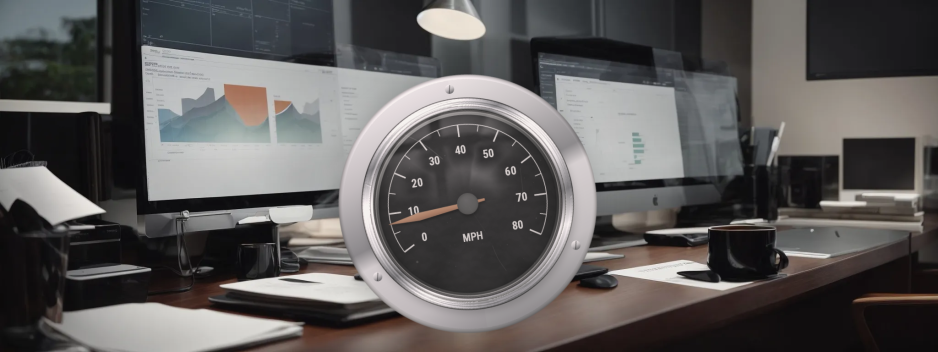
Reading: 7.5 mph
